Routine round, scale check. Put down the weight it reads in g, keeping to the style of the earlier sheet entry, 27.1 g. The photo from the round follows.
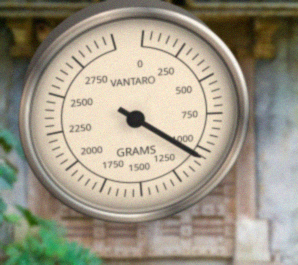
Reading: 1050 g
